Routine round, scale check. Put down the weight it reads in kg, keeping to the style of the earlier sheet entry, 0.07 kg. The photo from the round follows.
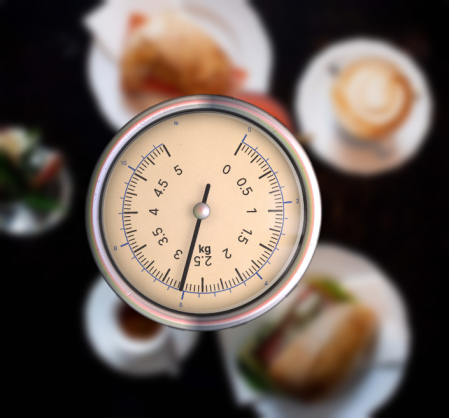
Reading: 2.75 kg
